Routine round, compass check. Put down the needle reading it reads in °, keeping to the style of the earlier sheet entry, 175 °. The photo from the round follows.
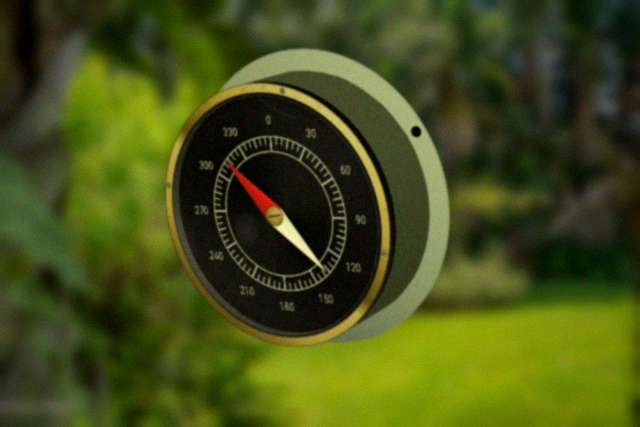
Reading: 315 °
